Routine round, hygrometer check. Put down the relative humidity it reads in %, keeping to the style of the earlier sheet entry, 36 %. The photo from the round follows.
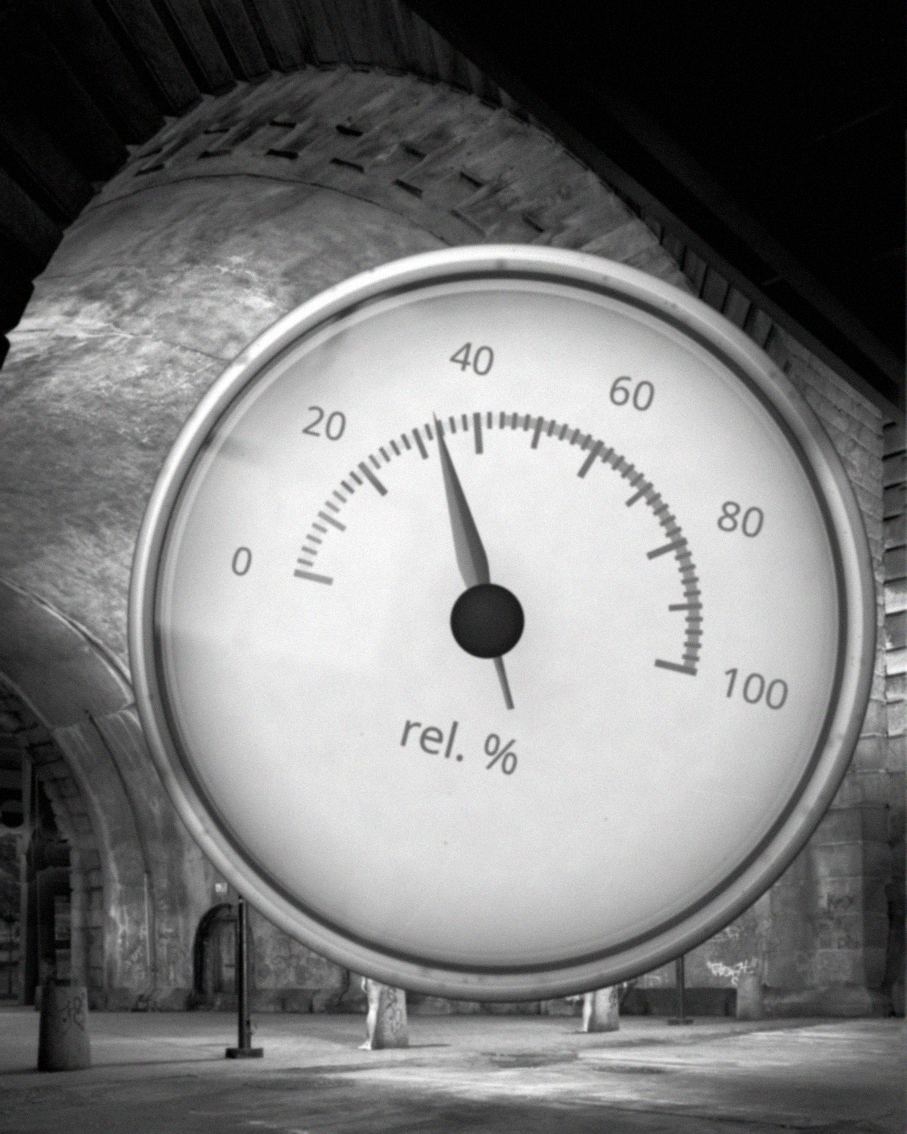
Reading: 34 %
